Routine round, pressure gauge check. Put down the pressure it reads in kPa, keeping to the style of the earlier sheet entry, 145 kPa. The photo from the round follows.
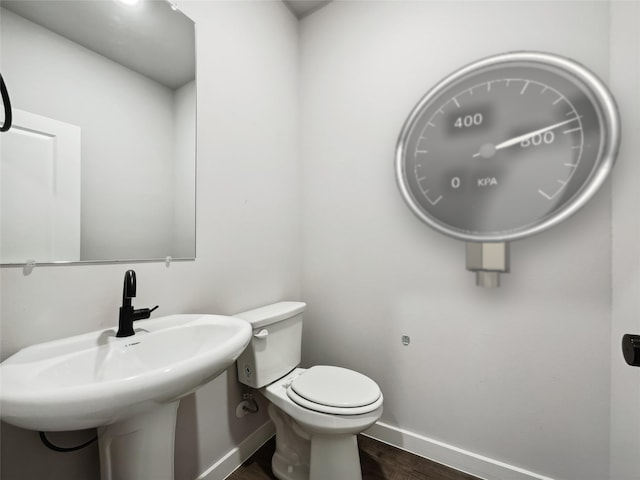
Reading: 775 kPa
